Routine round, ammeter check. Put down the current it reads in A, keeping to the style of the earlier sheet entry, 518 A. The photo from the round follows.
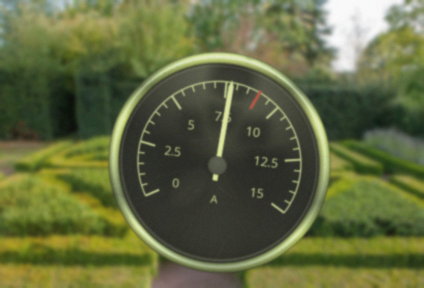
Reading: 7.75 A
